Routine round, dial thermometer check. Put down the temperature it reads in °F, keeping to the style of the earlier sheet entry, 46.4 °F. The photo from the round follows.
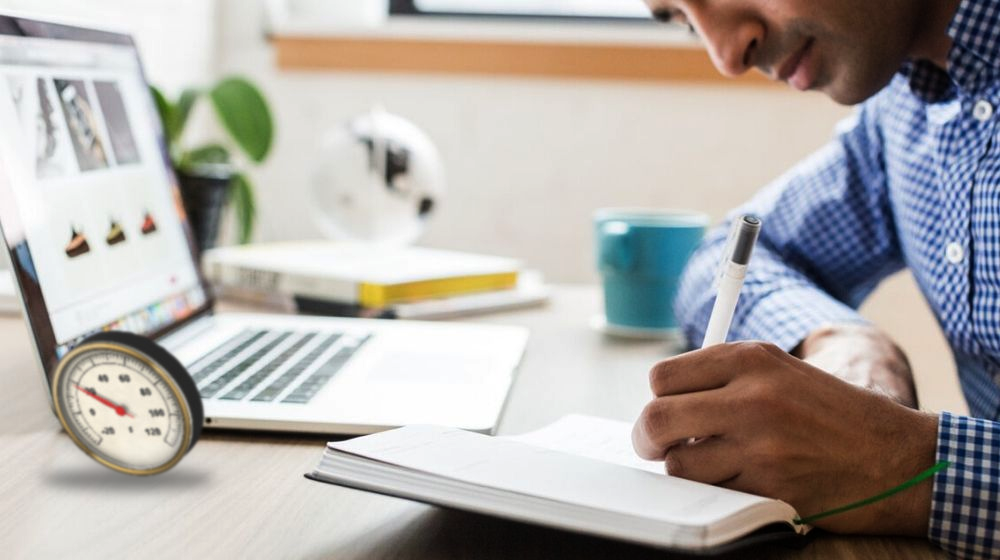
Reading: 20 °F
